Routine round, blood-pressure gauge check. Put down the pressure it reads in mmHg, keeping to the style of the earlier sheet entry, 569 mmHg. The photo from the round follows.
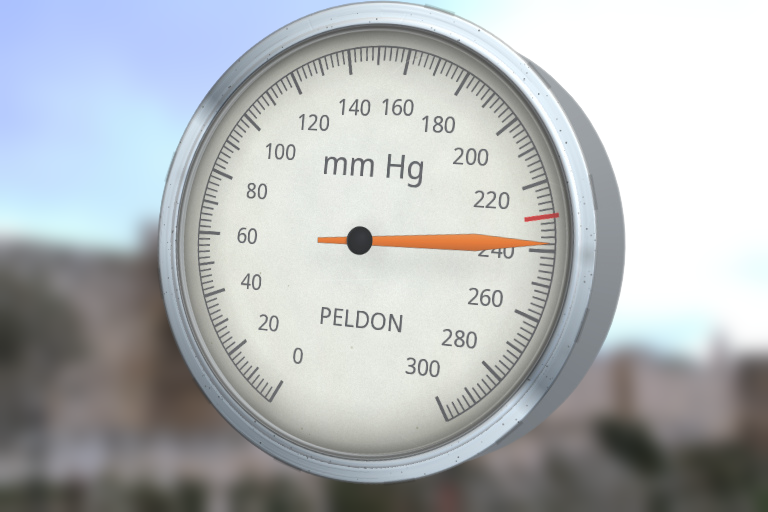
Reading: 238 mmHg
